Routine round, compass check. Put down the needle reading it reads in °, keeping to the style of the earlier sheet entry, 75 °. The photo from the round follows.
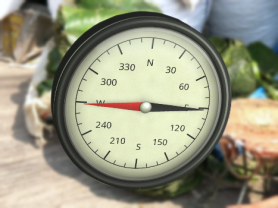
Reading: 270 °
